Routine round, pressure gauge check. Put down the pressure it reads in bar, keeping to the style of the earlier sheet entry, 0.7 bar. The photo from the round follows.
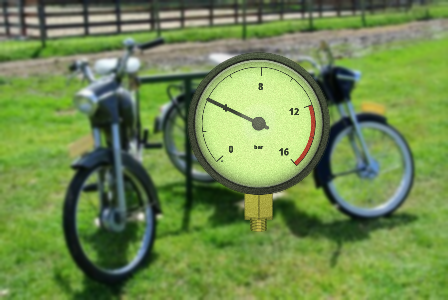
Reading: 4 bar
